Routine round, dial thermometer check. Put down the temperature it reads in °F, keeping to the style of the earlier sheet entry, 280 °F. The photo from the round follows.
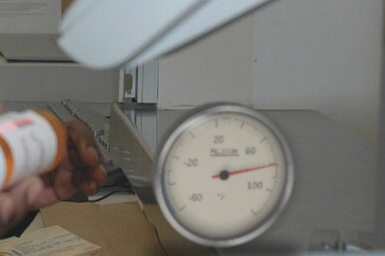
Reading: 80 °F
